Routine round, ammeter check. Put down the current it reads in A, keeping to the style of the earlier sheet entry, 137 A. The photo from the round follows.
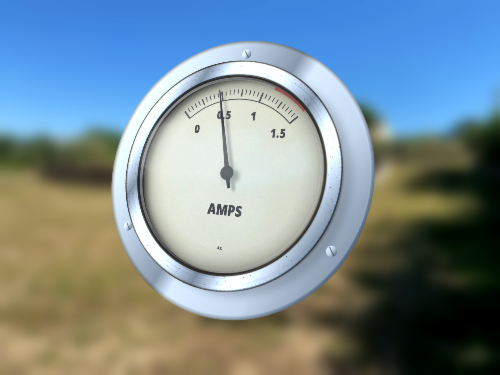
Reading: 0.5 A
